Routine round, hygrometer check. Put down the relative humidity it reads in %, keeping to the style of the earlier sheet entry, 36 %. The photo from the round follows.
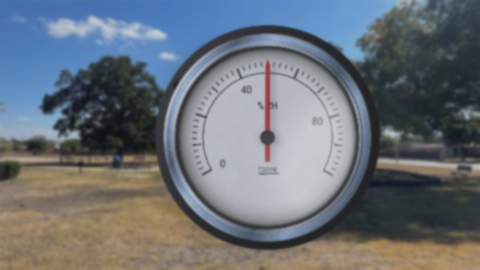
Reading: 50 %
